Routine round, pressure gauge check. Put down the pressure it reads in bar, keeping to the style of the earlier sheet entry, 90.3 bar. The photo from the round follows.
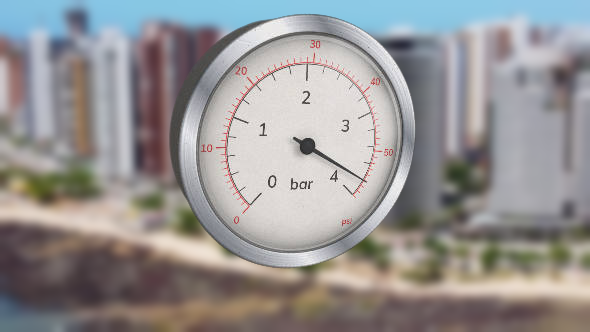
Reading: 3.8 bar
